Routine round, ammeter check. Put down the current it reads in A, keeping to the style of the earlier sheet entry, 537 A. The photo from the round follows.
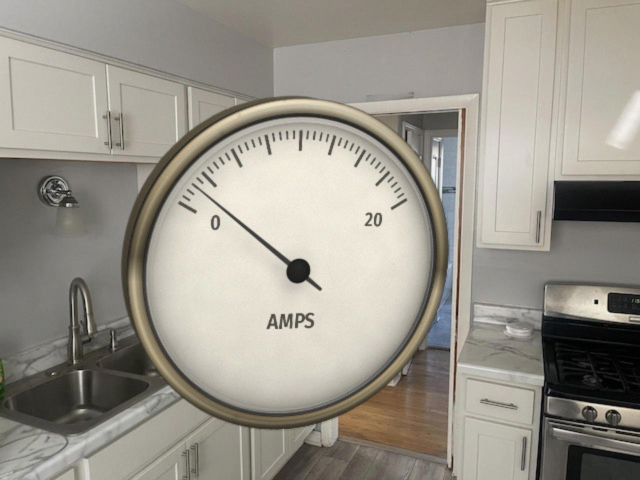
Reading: 1.5 A
